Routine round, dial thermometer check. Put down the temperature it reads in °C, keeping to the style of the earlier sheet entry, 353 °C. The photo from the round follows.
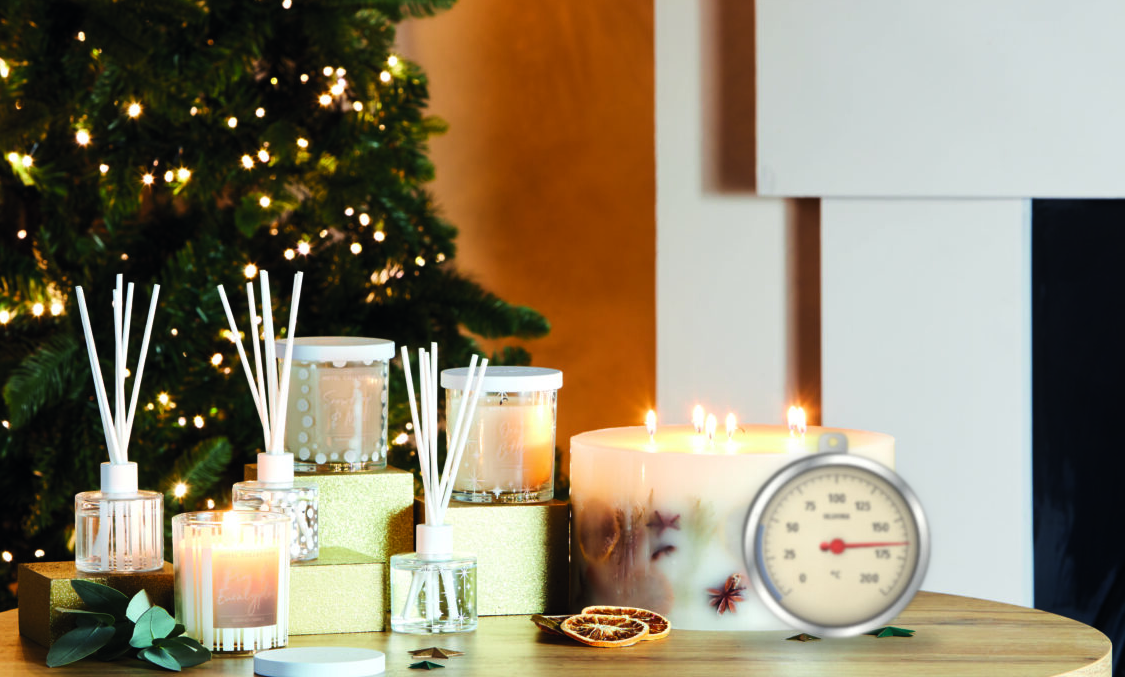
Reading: 165 °C
